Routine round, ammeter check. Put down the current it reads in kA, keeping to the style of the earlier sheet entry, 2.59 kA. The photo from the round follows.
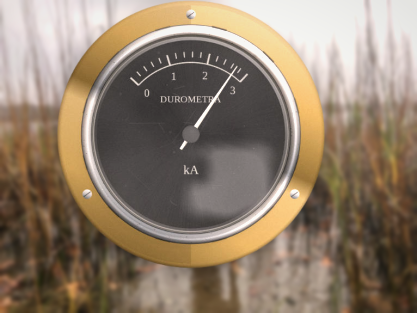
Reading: 2.7 kA
